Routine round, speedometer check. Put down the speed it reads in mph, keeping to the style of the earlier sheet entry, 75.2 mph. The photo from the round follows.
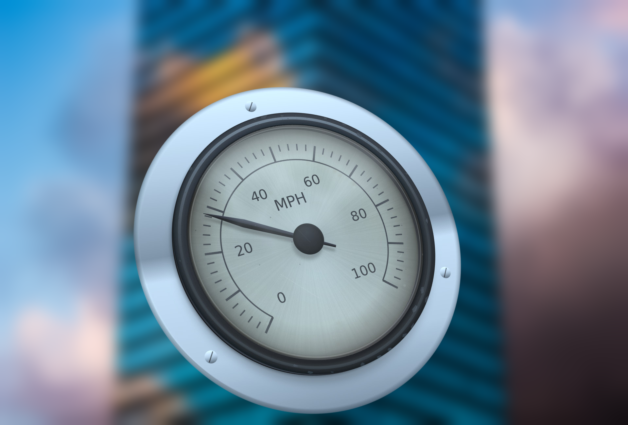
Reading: 28 mph
